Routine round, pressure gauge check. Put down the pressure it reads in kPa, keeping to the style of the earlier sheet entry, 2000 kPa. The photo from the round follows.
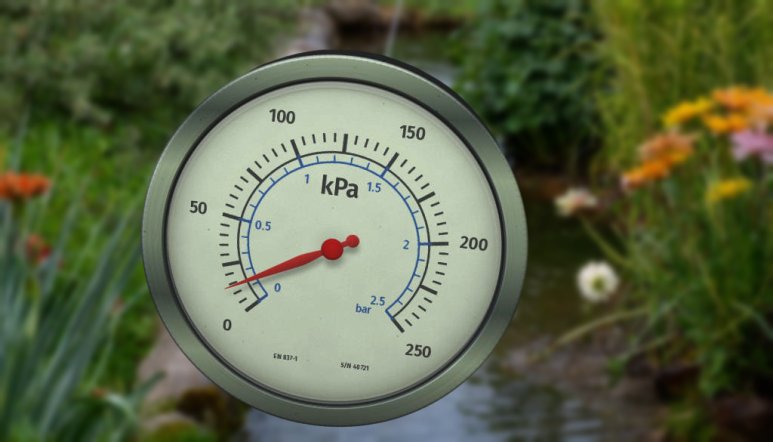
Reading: 15 kPa
